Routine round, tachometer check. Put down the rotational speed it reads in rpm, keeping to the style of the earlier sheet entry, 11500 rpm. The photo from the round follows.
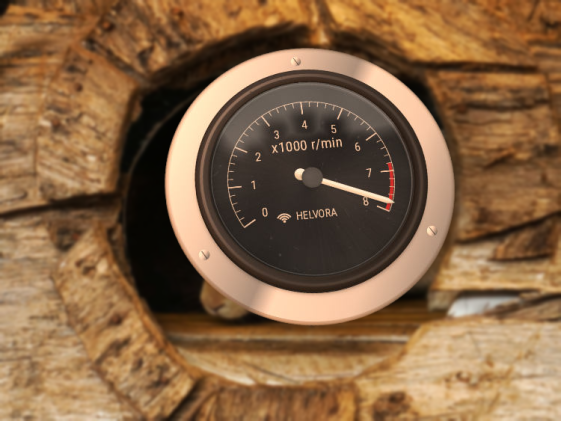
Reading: 7800 rpm
